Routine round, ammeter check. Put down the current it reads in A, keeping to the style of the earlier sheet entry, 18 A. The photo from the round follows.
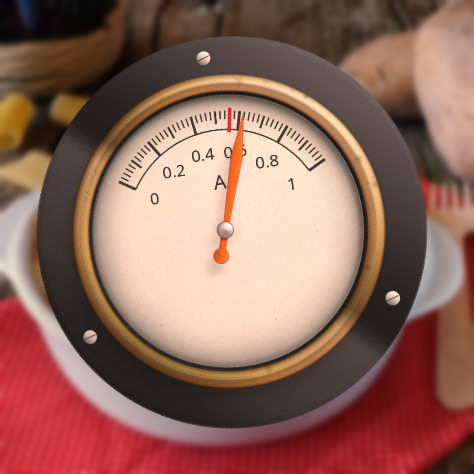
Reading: 0.62 A
